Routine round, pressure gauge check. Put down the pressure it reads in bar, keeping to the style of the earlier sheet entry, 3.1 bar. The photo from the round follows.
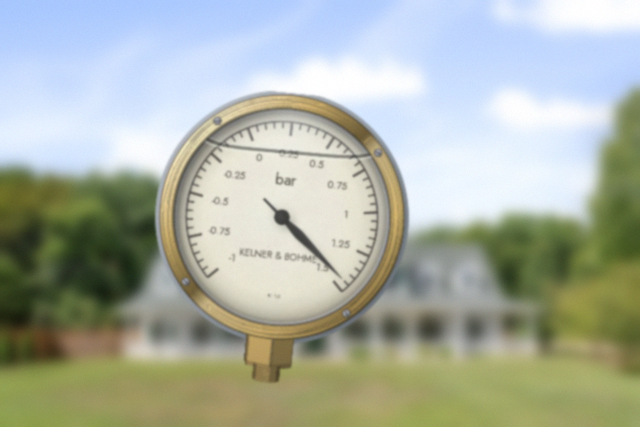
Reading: 1.45 bar
